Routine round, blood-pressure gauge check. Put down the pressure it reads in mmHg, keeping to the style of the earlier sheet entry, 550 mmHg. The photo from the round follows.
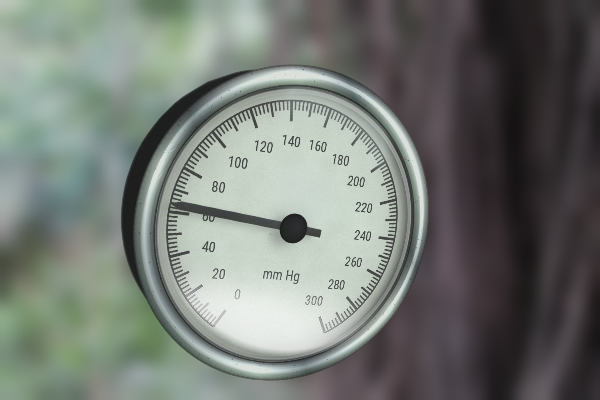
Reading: 64 mmHg
